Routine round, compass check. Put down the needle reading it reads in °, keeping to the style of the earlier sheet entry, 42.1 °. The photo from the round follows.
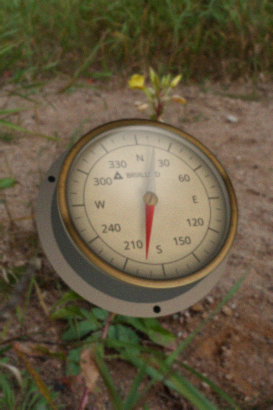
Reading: 195 °
